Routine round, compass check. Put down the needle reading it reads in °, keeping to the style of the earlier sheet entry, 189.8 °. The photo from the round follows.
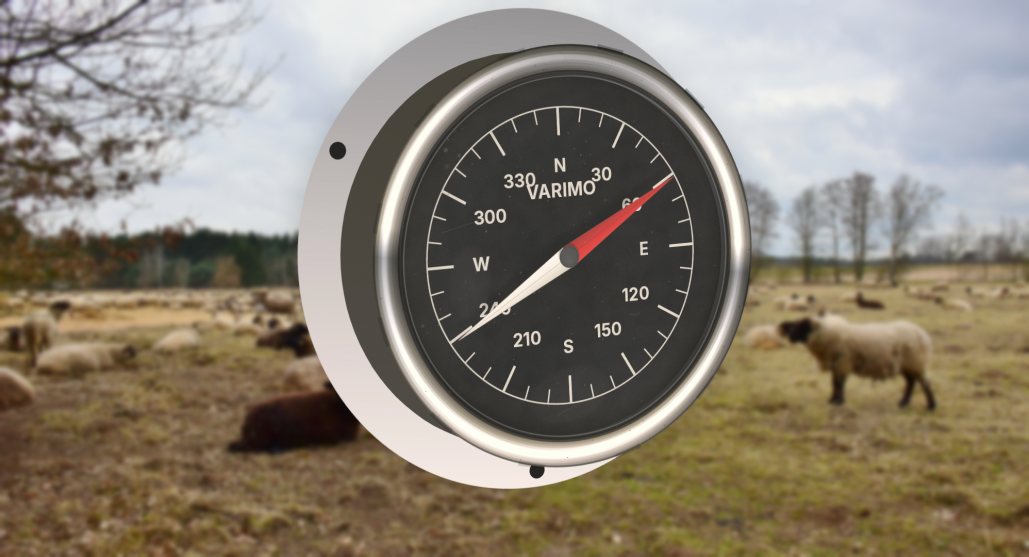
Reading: 60 °
